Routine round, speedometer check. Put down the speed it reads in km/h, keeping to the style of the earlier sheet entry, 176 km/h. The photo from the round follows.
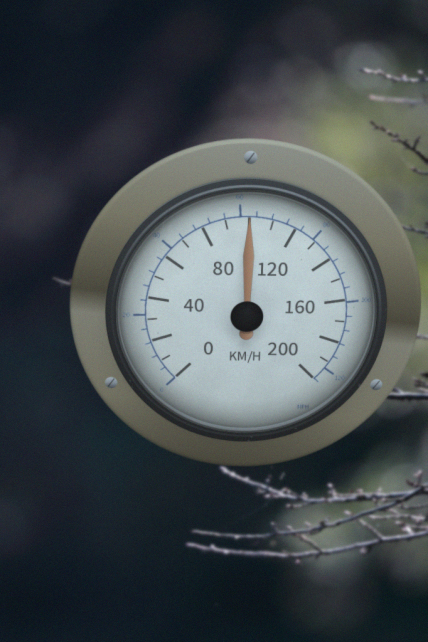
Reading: 100 km/h
